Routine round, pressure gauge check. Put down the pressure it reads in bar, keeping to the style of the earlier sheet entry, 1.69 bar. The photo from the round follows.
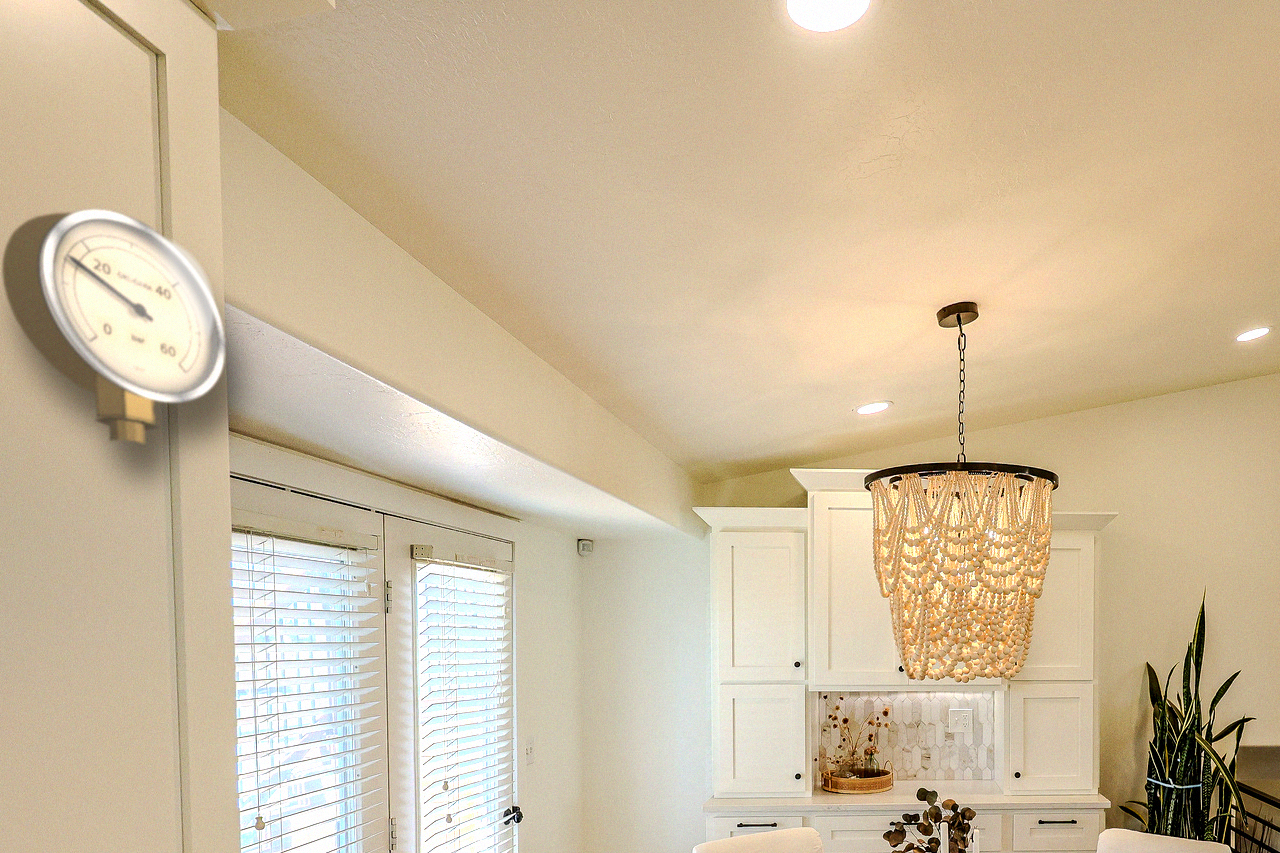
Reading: 15 bar
